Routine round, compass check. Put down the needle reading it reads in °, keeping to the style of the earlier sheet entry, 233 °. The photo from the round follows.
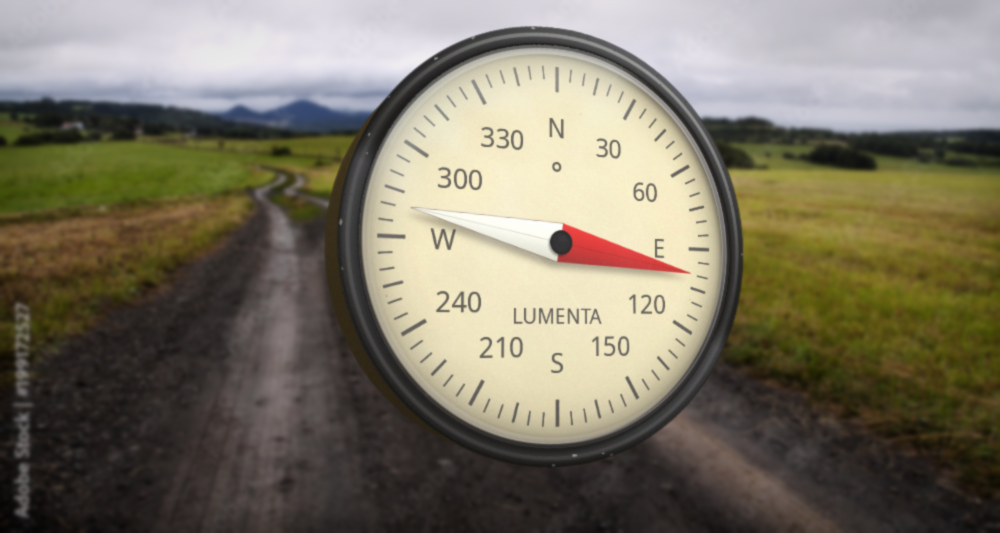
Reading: 100 °
